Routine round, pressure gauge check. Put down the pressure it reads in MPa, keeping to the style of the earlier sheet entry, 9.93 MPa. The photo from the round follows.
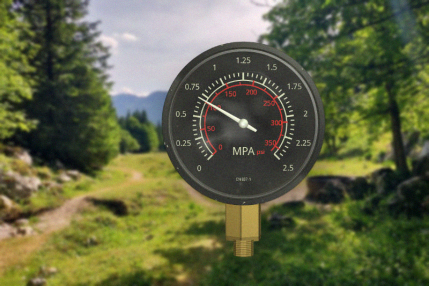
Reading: 0.7 MPa
